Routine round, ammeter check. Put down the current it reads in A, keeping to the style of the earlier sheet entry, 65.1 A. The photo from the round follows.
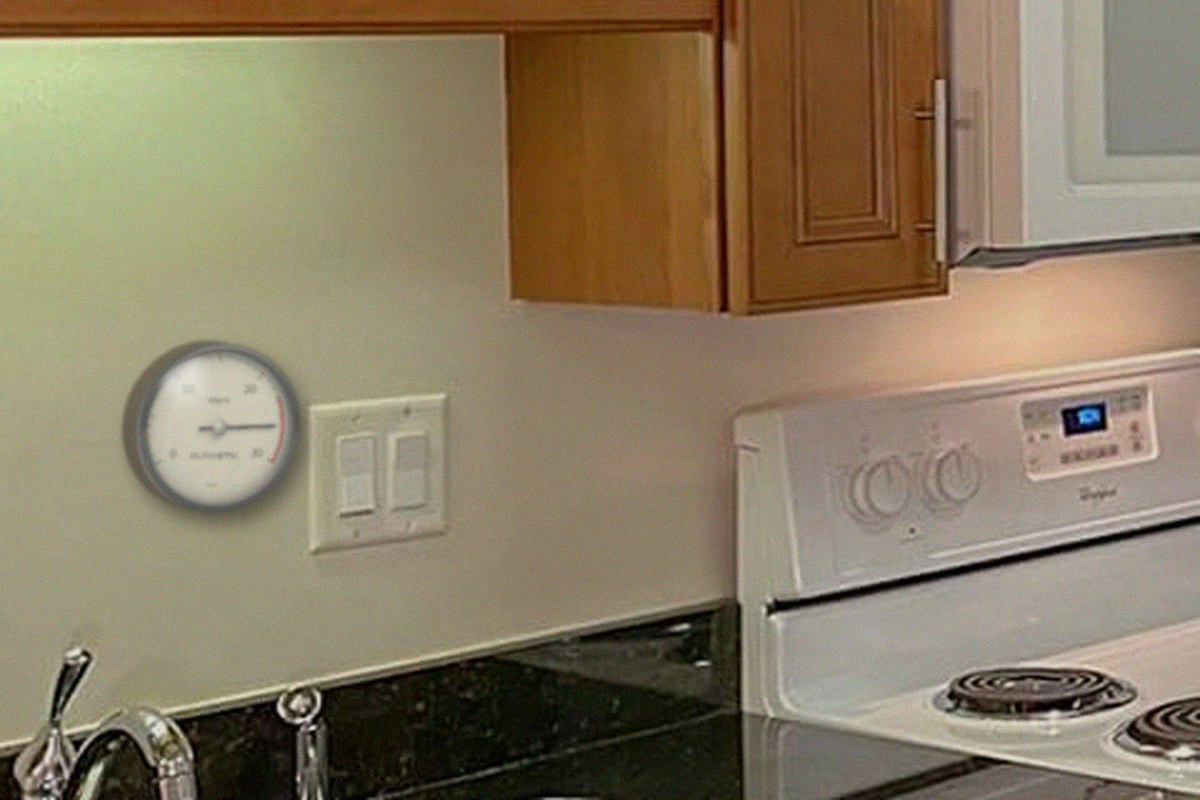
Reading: 26 A
